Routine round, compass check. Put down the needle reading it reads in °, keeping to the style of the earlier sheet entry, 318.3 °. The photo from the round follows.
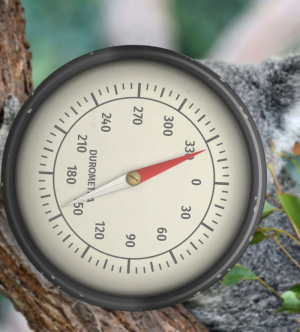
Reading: 335 °
